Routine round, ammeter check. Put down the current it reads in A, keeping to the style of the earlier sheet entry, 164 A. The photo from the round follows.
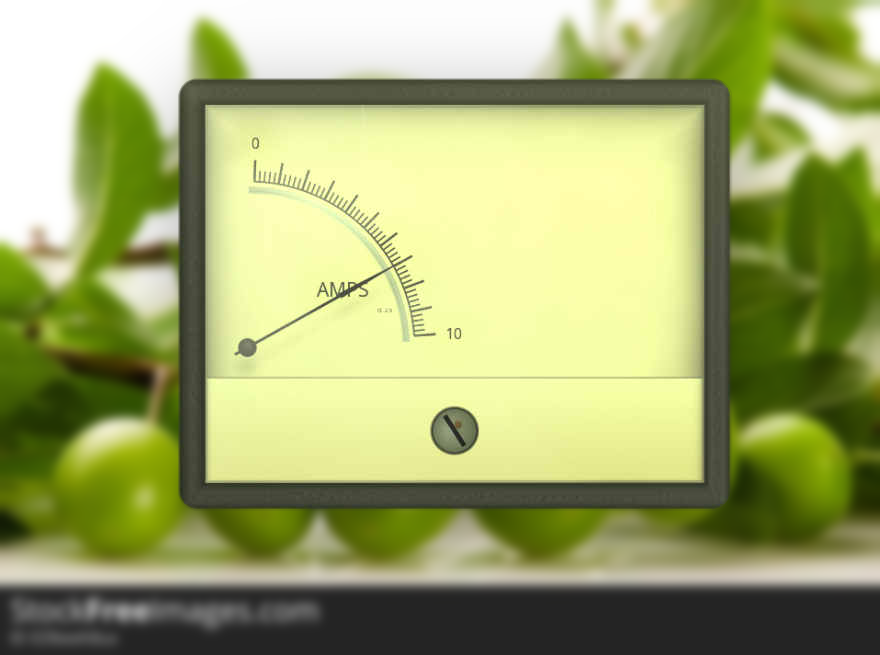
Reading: 7 A
